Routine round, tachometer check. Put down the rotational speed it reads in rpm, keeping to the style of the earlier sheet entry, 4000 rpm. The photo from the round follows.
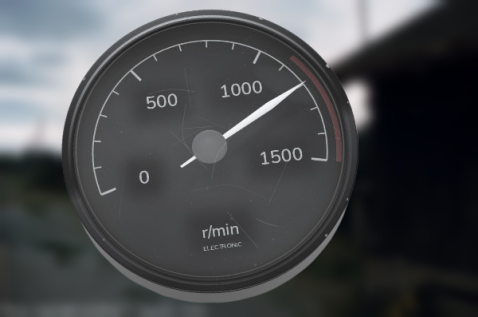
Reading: 1200 rpm
